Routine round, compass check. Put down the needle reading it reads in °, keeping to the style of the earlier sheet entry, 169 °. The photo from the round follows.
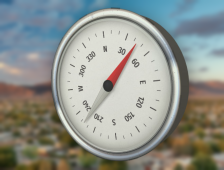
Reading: 45 °
